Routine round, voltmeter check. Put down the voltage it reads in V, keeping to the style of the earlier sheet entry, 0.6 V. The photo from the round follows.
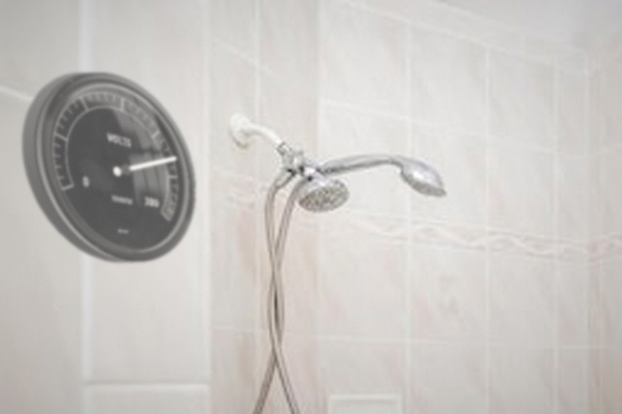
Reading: 230 V
